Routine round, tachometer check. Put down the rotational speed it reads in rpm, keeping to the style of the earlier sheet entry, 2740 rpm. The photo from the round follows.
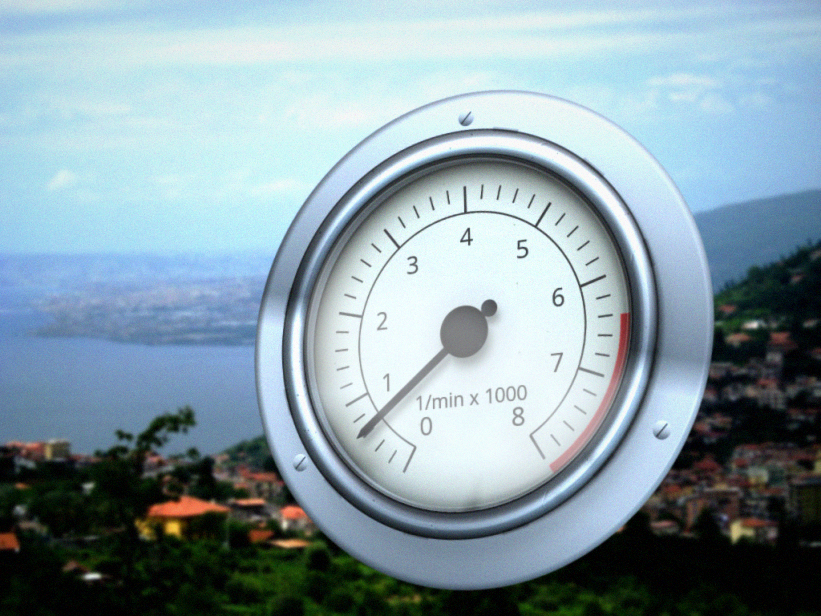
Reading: 600 rpm
